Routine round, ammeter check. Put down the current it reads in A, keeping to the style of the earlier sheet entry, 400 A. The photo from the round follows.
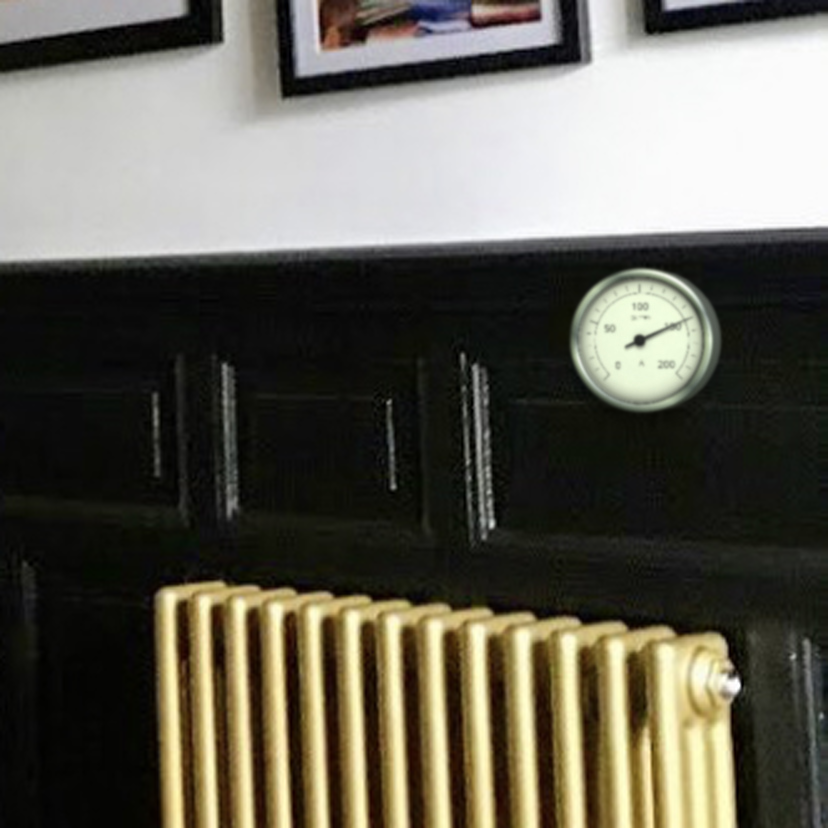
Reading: 150 A
